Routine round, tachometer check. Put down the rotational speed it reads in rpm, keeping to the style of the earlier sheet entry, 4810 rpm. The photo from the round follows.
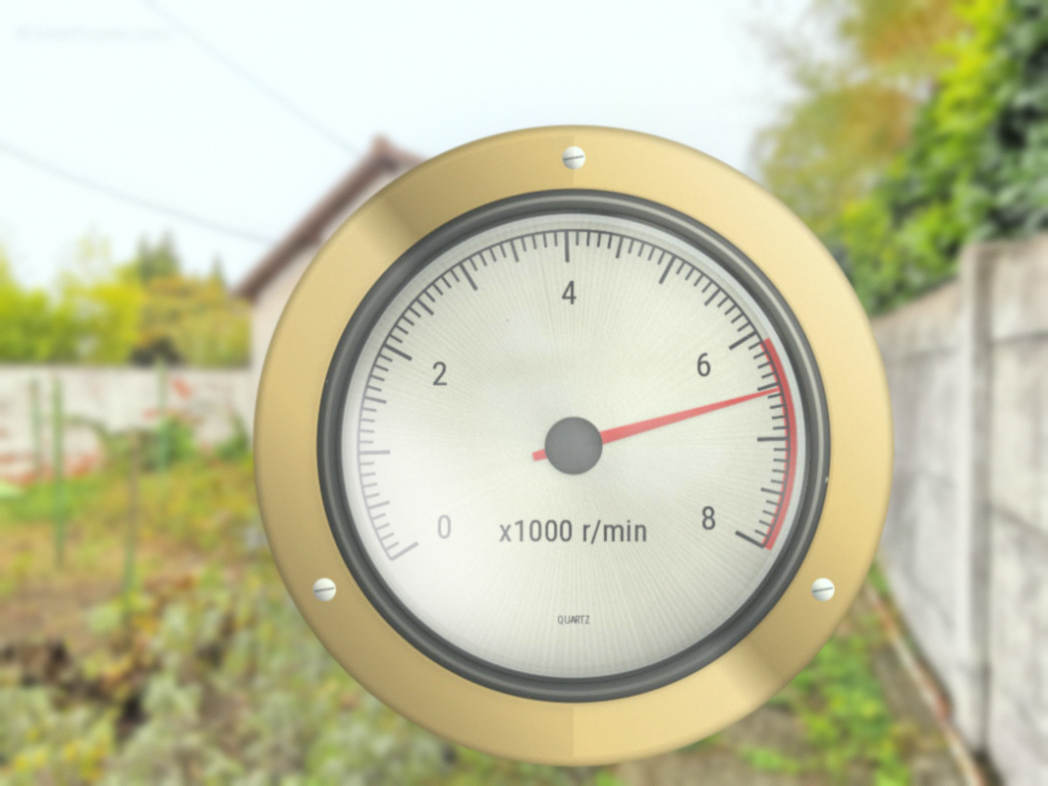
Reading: 6550 rpm
